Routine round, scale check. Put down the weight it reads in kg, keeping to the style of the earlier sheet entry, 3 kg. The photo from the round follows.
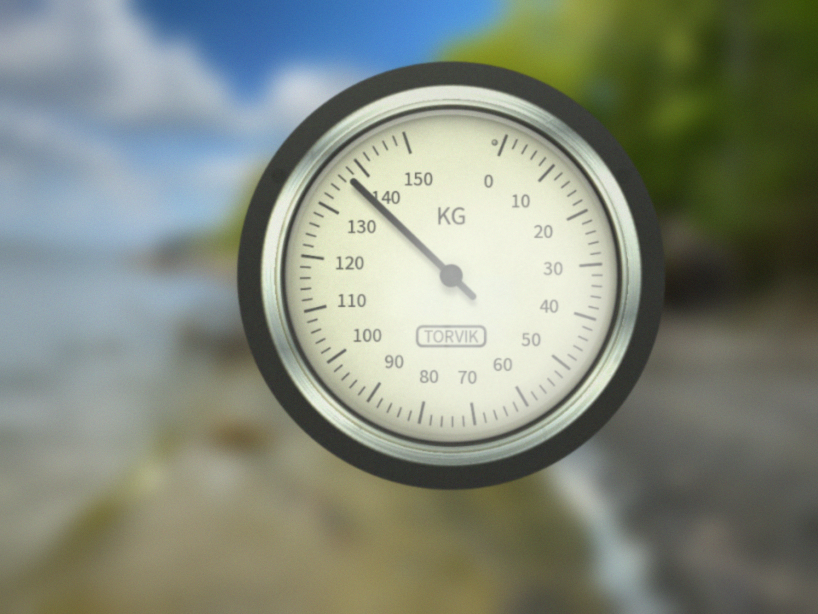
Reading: 137 kg
